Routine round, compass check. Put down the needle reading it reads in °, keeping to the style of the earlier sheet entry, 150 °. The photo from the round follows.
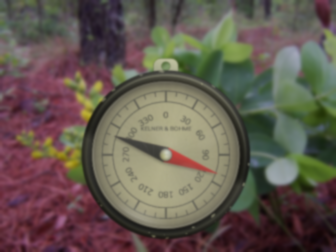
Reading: 110 °
